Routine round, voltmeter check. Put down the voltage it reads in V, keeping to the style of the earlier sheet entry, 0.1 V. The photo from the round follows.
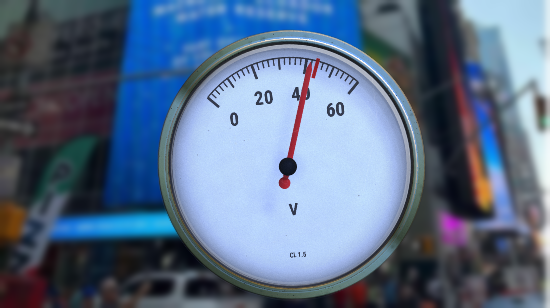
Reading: 42 V
